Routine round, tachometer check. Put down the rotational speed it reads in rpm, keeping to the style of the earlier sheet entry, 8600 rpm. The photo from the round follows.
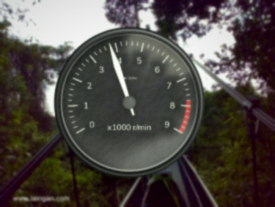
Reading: 3800 rpm
